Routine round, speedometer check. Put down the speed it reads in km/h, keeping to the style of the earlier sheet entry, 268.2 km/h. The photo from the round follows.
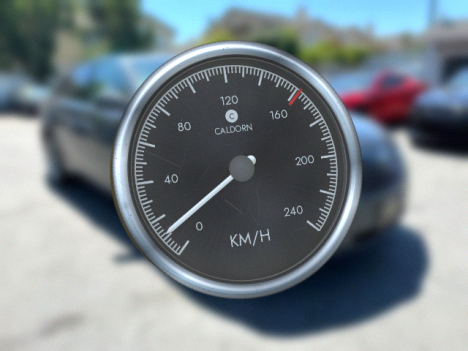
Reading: 12 km/h
